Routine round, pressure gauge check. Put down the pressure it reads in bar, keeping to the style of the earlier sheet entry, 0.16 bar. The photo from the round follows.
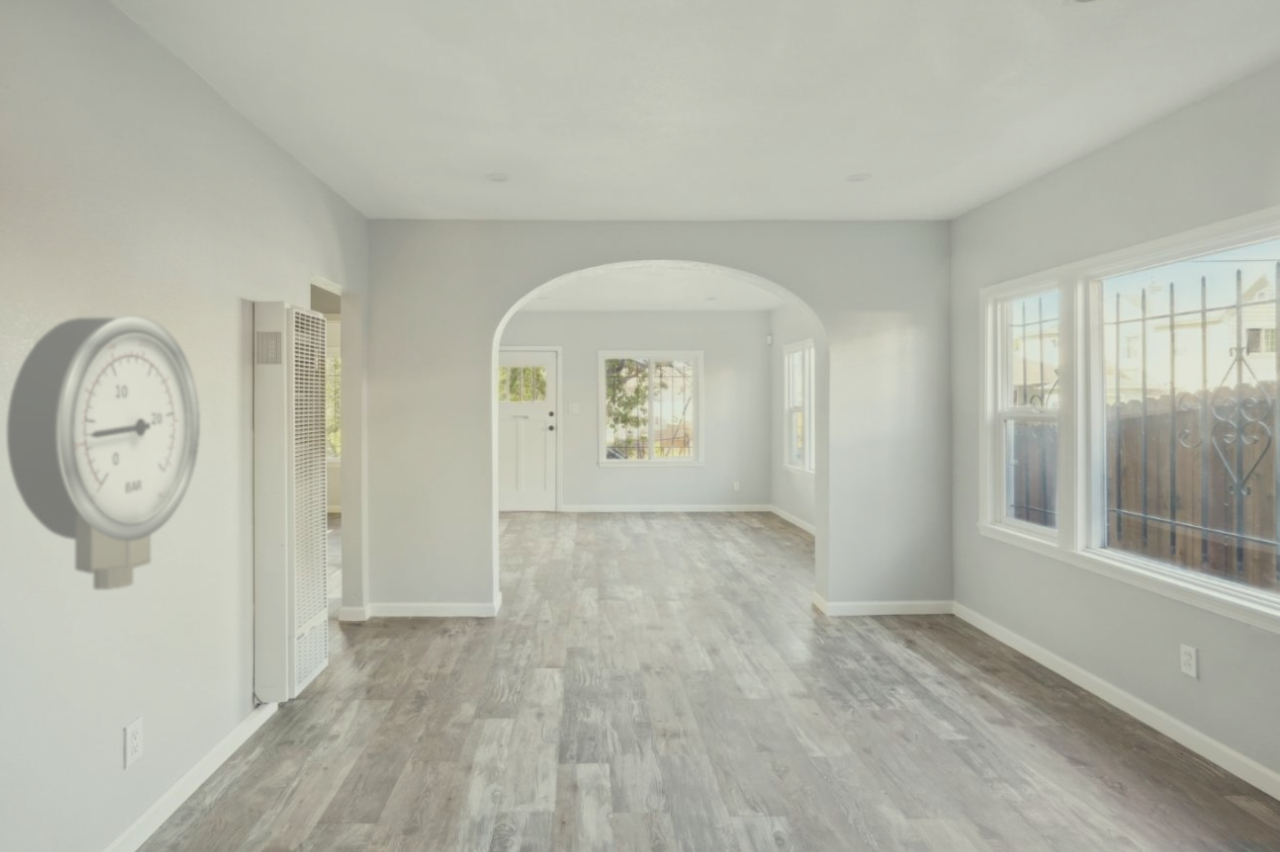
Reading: 4 bar
